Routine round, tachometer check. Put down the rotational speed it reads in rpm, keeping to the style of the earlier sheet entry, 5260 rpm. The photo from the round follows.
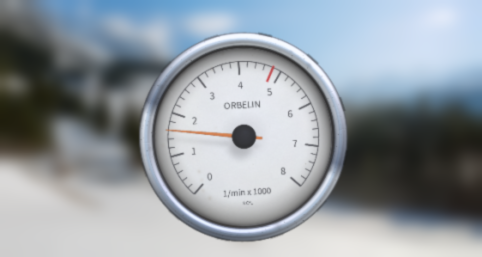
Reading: 1600 rpm
